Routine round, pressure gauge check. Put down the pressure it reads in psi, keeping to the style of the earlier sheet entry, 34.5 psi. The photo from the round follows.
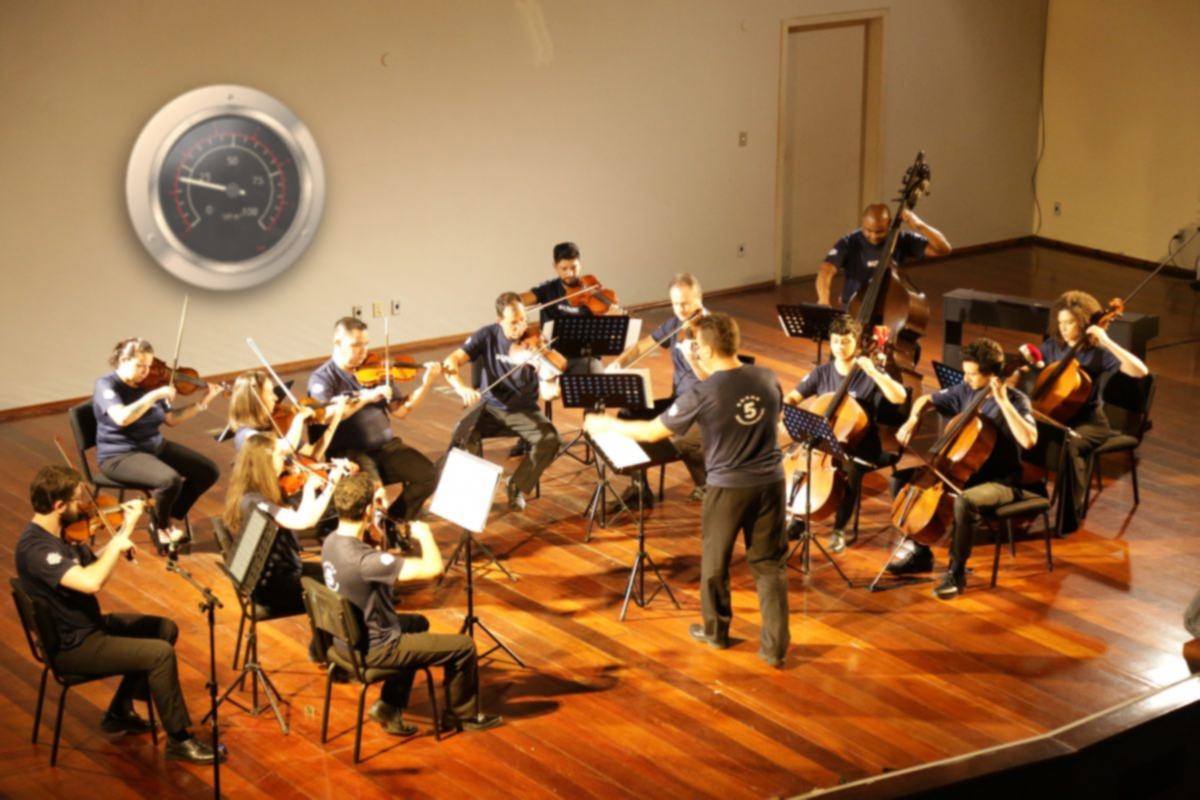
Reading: 20 psi
